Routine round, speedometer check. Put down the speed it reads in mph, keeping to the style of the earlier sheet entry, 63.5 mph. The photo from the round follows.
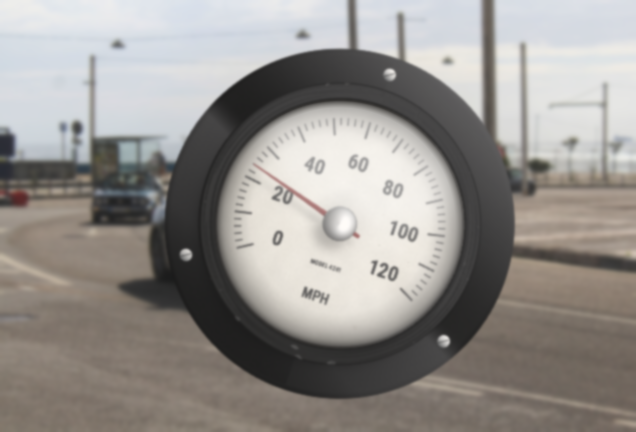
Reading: 24 mph
